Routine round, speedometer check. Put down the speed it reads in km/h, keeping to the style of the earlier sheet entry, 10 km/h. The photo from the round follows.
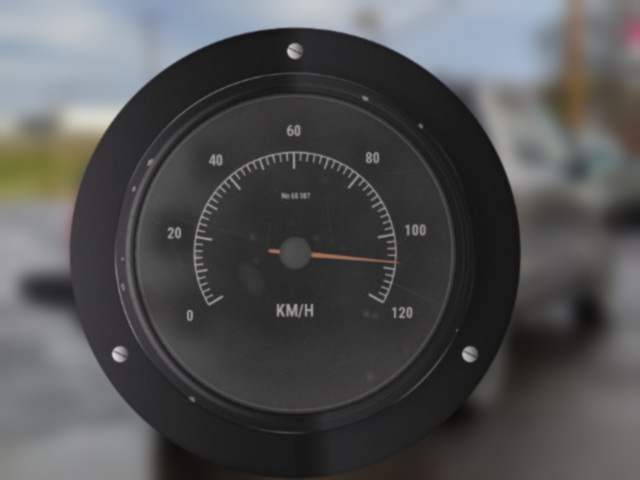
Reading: 108 km/h
